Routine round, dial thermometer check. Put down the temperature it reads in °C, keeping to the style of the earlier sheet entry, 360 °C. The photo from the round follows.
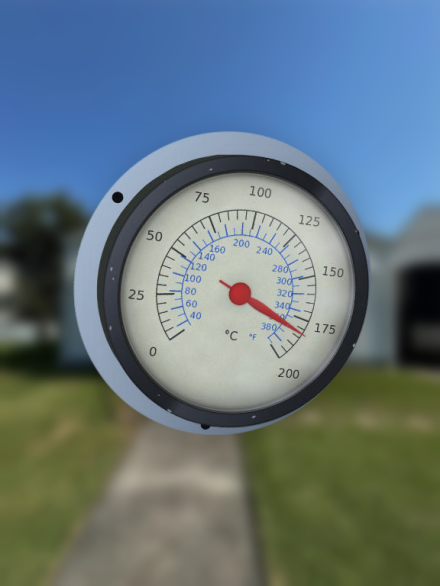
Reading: 182.5 °C
